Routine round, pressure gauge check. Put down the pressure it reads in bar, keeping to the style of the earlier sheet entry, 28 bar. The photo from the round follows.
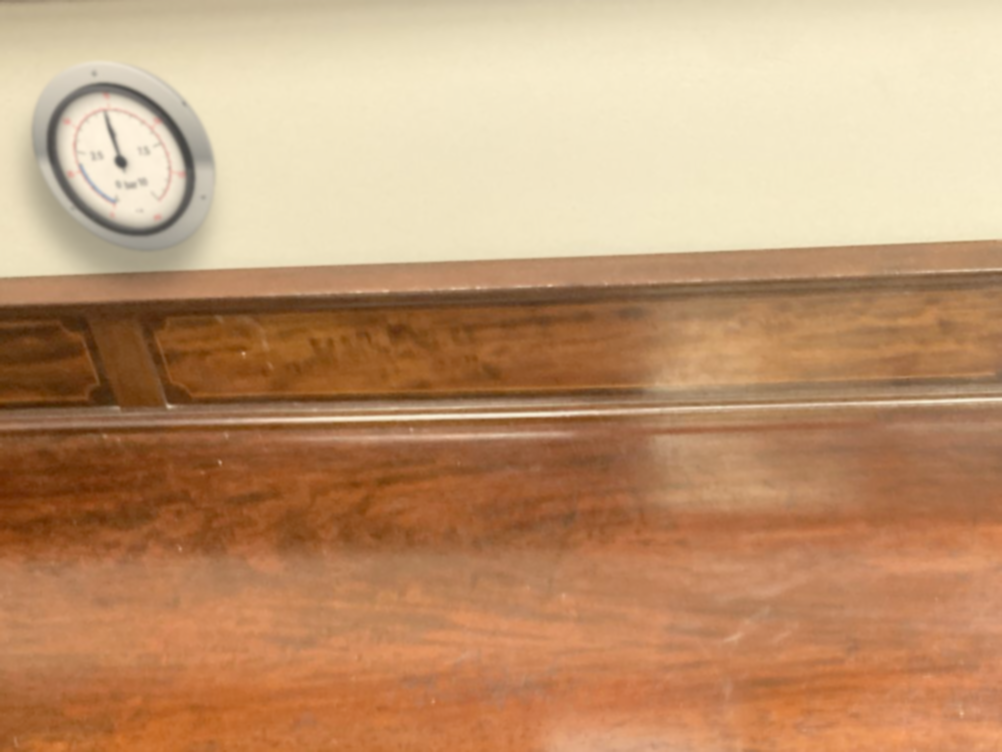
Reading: 5 bar
